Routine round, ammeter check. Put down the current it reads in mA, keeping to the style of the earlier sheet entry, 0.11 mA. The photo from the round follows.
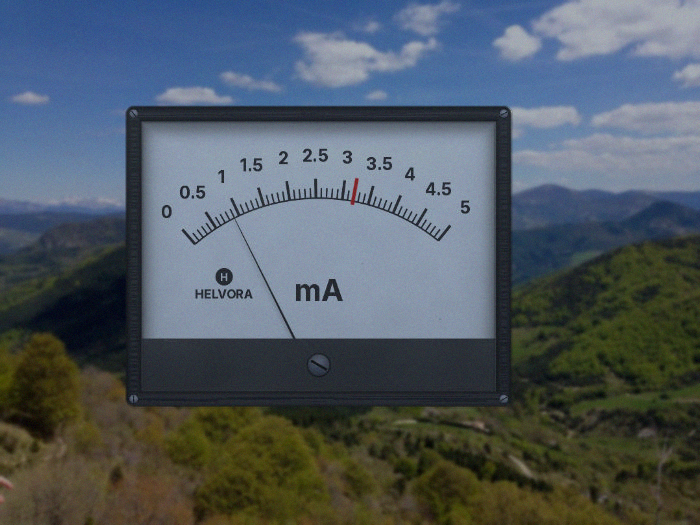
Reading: 0.9 mA
